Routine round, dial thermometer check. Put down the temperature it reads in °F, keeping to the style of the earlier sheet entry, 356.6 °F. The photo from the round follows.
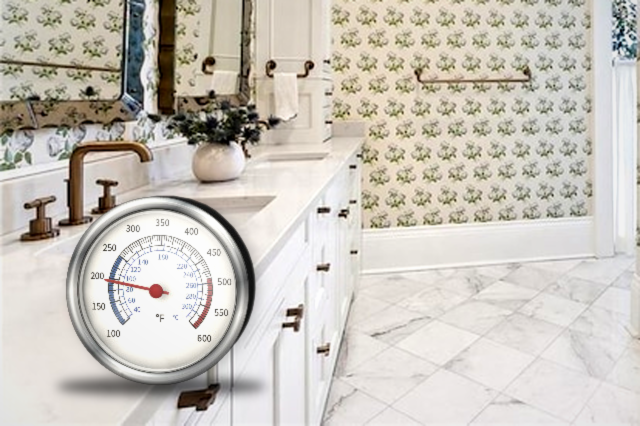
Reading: 200 °F
